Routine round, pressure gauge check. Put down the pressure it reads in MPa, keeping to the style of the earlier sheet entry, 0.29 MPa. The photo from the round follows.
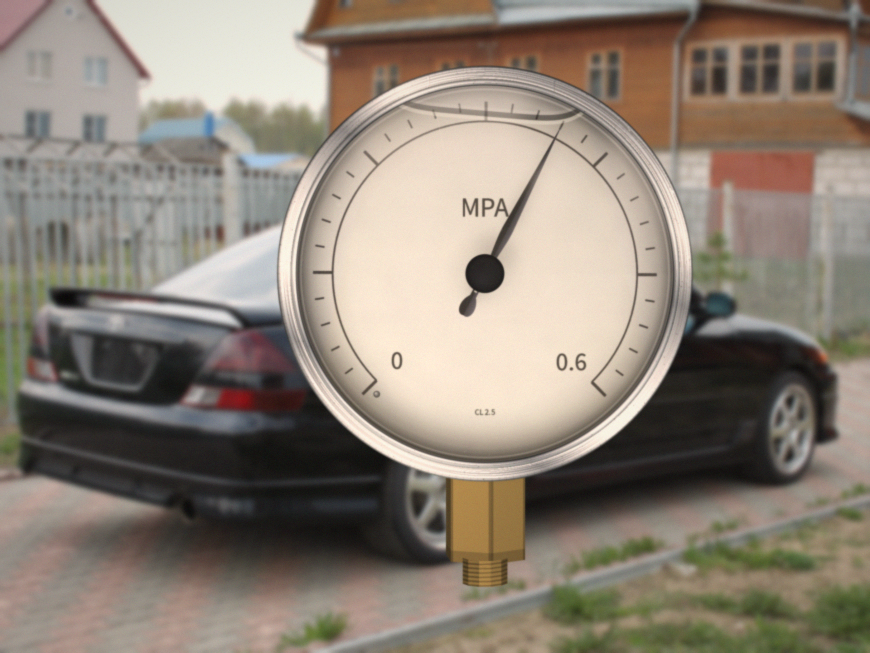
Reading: 0.36 MPa
